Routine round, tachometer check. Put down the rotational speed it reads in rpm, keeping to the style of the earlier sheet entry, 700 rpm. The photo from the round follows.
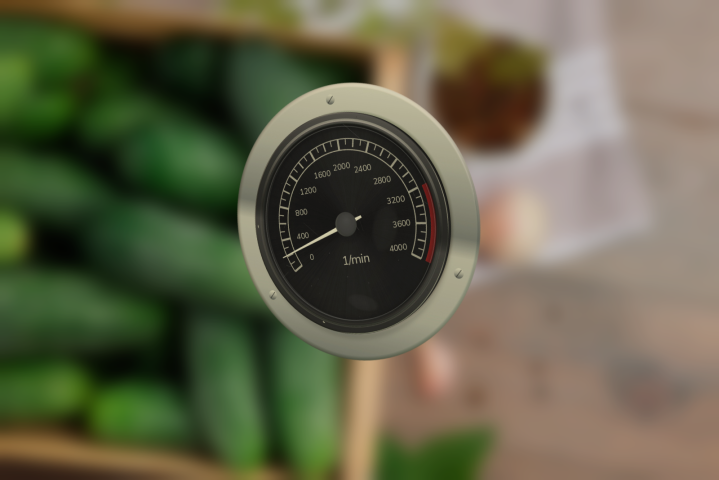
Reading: 200 rpm
